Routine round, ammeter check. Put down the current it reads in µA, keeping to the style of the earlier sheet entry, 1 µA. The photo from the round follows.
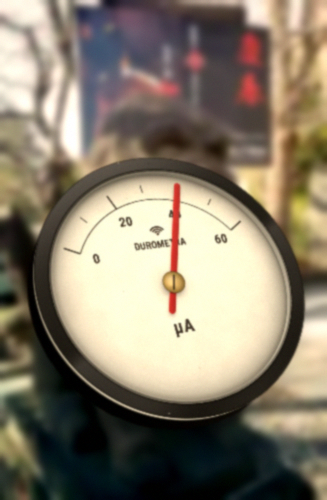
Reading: 40 µA
